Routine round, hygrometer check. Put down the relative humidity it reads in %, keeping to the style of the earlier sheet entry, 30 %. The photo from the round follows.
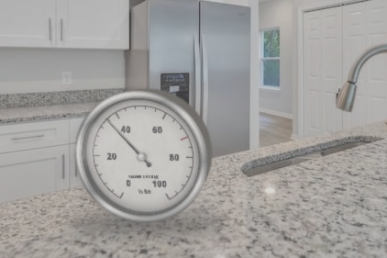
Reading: 36 %
